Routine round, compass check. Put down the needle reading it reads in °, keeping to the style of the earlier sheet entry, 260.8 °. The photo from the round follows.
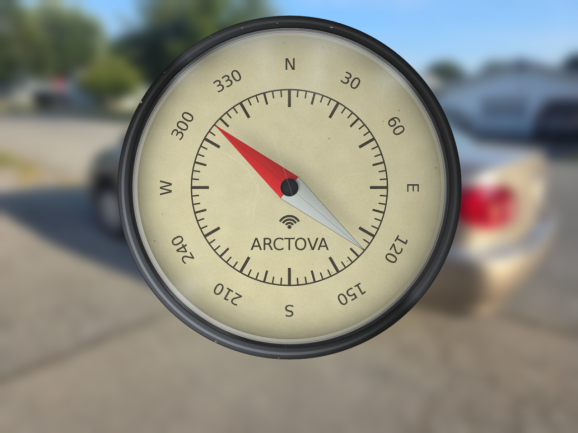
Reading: 310 °
